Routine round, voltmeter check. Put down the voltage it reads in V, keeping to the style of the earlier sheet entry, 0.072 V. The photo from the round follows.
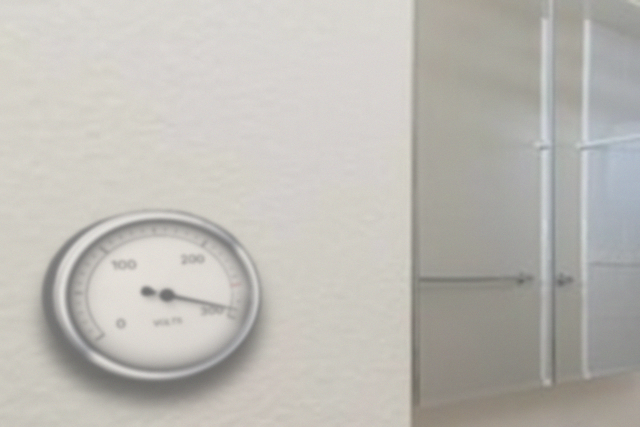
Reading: 290 V
